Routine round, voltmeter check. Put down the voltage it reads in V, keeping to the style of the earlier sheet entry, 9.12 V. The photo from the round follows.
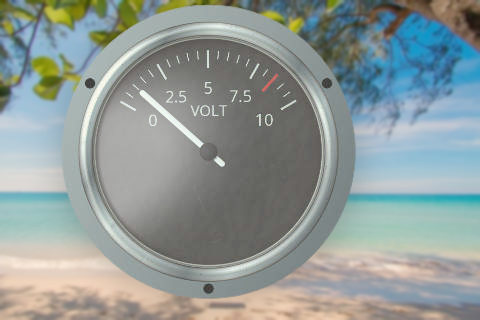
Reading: 1 V
